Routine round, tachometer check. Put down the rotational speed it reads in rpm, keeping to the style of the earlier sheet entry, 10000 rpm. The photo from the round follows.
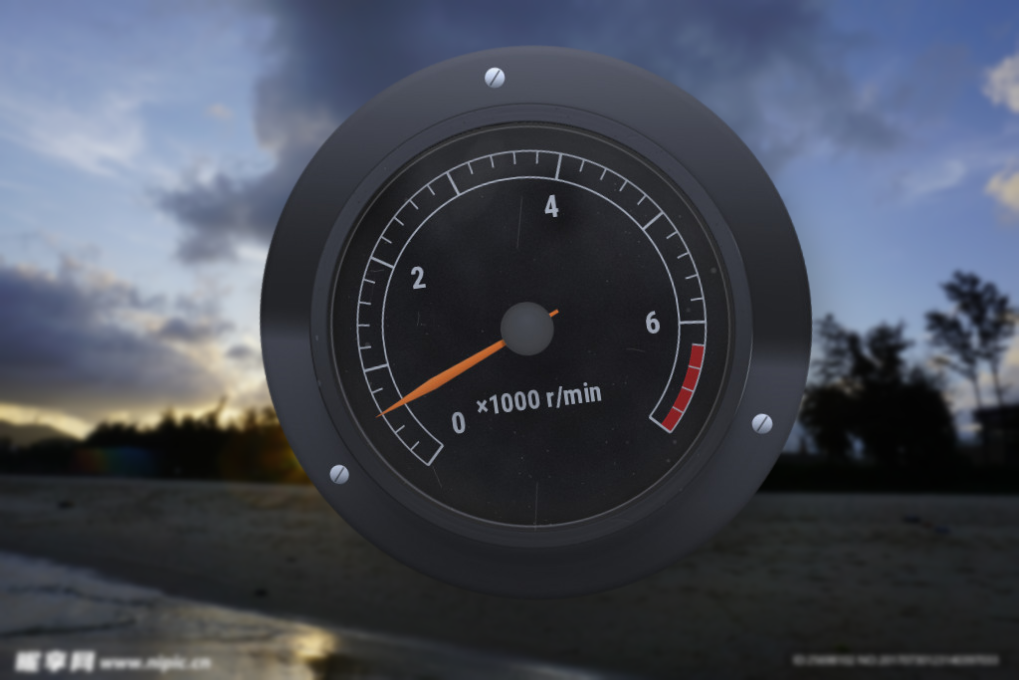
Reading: 600 rpm
